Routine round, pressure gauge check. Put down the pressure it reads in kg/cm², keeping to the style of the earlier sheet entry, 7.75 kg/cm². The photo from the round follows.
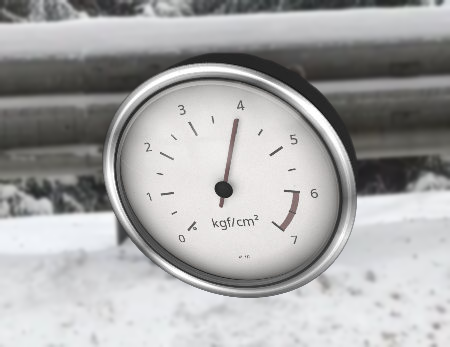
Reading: 4 kg/cm²
